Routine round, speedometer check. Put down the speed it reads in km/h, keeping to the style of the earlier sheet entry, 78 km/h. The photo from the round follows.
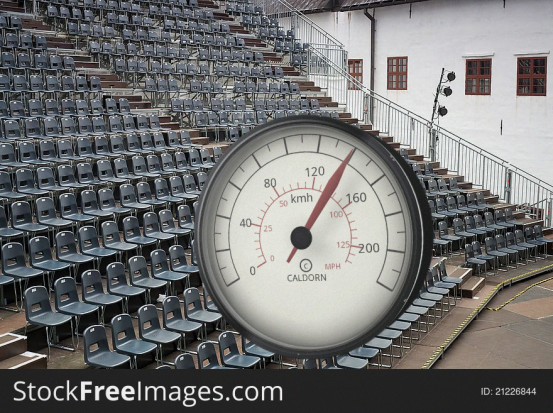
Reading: 140 km/h
